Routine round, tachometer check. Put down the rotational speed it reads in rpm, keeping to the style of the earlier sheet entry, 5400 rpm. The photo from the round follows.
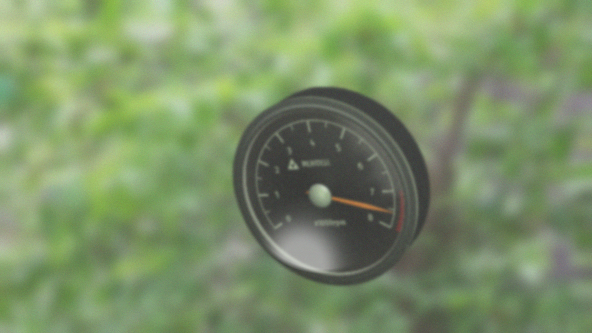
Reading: 7500 rpm
